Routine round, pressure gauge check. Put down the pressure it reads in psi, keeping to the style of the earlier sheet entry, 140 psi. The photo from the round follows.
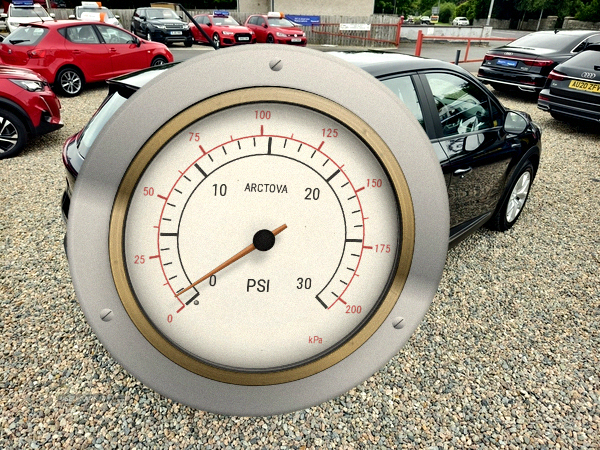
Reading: 1 psi
